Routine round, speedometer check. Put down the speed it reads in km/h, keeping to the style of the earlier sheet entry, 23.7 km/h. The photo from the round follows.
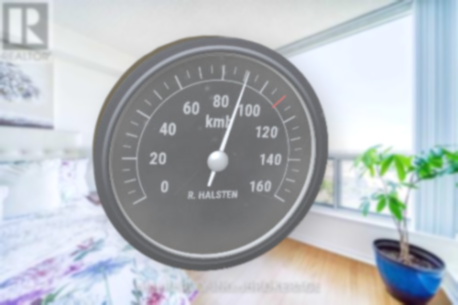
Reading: 90 km/h
